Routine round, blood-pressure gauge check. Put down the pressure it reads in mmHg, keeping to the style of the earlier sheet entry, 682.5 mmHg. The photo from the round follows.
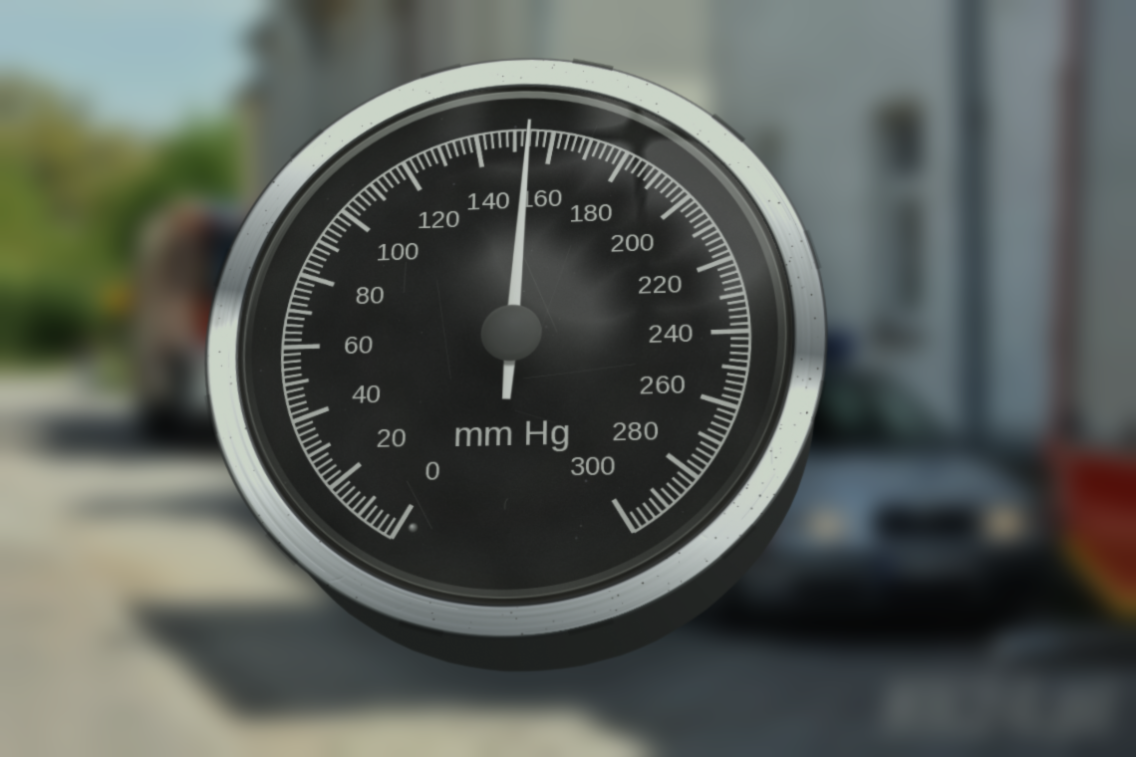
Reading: 154 mmHg
